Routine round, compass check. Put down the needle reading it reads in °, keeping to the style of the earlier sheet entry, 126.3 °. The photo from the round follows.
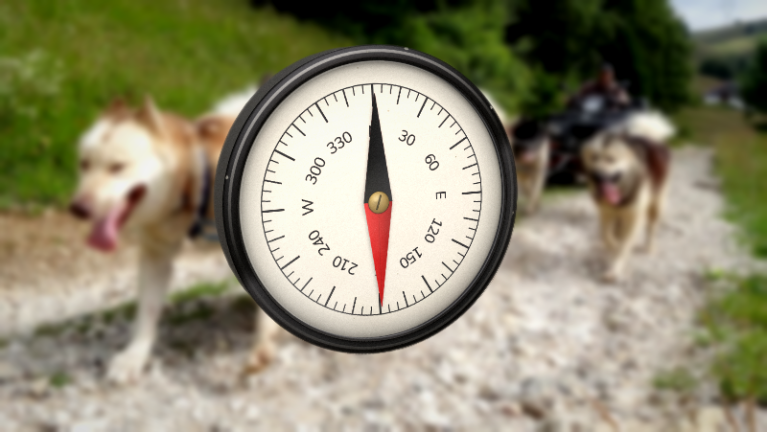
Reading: 180 °
